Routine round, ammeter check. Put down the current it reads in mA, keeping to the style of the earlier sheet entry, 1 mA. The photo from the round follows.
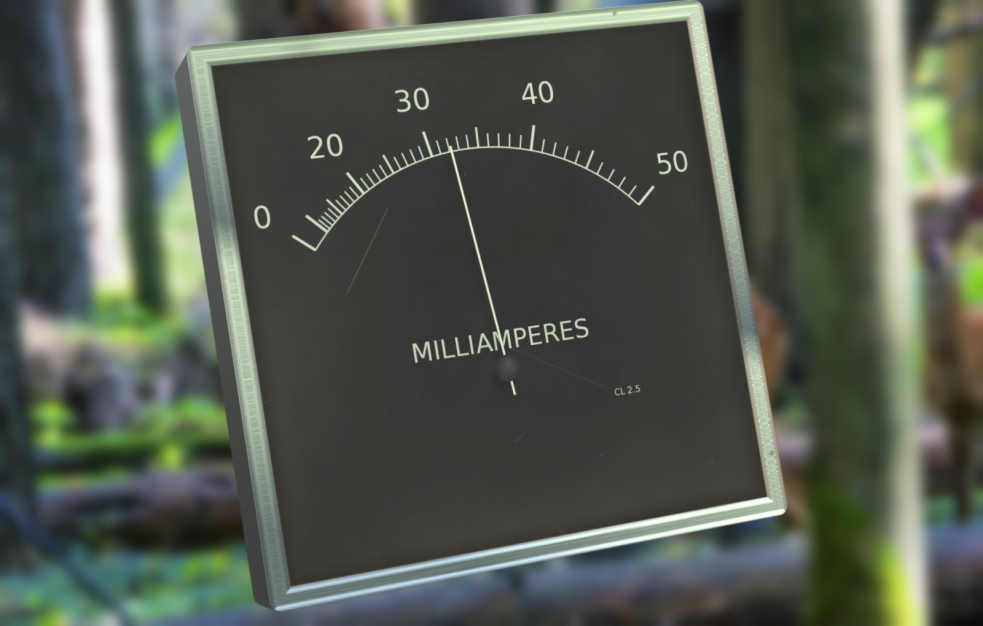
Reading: 32 mA
